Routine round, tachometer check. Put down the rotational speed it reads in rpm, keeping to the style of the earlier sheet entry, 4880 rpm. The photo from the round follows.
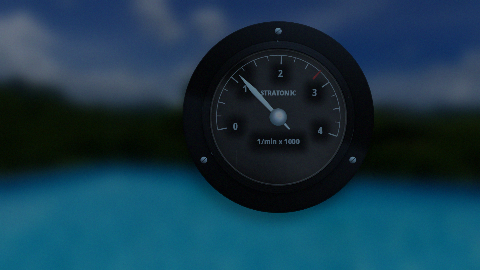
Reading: 1125 rpm
